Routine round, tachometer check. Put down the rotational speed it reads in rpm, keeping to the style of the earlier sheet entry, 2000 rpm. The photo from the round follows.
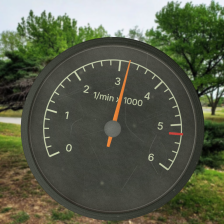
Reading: 3200 rpm
